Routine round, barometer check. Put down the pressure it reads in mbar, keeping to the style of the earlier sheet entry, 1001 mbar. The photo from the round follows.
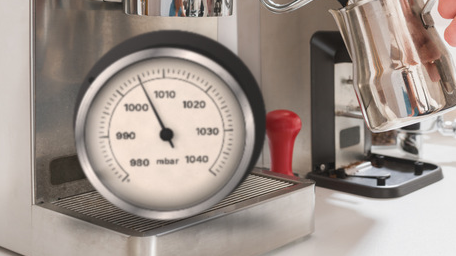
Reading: 1005 mbar
